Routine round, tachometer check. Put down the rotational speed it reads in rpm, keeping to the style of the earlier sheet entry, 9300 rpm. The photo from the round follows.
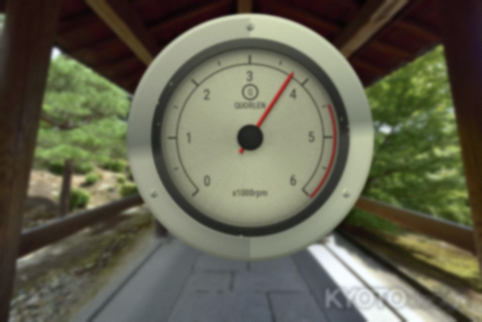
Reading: 3750 rpm
